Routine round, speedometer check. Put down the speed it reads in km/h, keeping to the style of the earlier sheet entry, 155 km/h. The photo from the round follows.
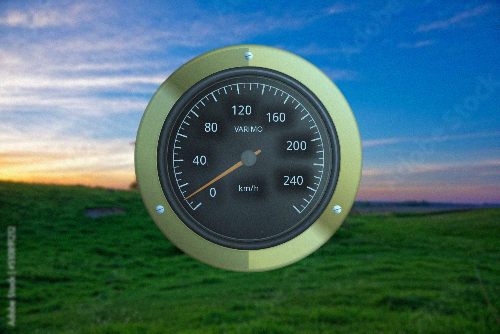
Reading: 10 km/h
